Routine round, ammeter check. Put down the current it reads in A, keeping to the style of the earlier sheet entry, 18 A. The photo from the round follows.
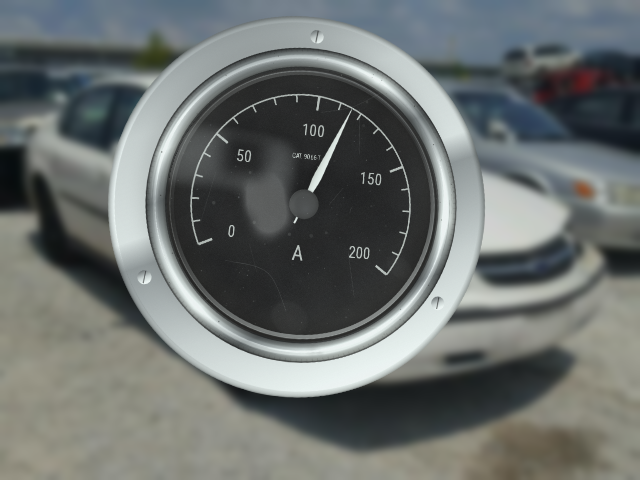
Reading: 115 A
